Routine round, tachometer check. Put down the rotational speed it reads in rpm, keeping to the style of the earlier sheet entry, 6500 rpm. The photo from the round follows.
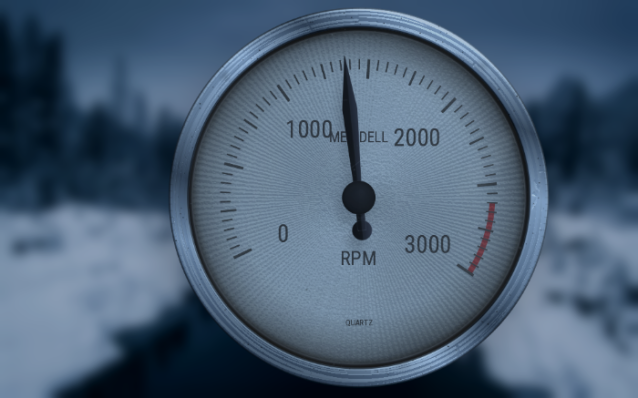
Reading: 1375 rpm
